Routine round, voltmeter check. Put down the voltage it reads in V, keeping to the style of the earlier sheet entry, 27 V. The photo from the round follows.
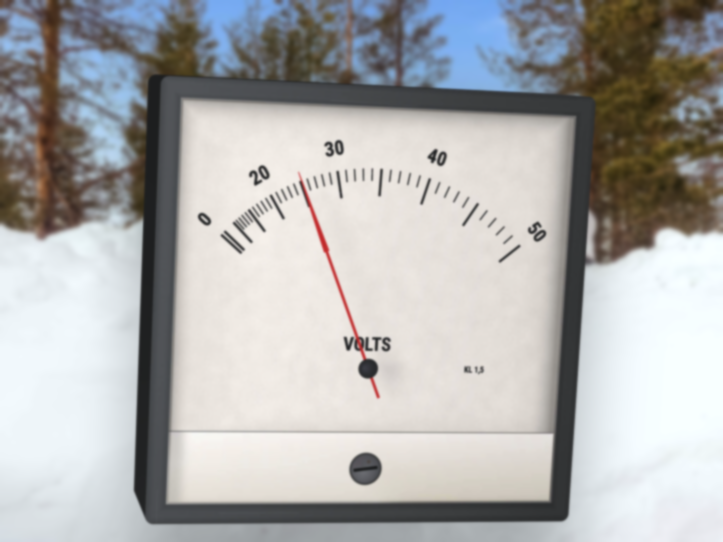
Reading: 25 V
